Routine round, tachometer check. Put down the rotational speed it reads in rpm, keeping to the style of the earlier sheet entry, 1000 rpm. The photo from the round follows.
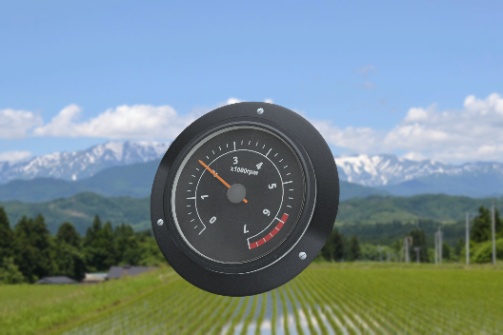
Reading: 2000 rpm
